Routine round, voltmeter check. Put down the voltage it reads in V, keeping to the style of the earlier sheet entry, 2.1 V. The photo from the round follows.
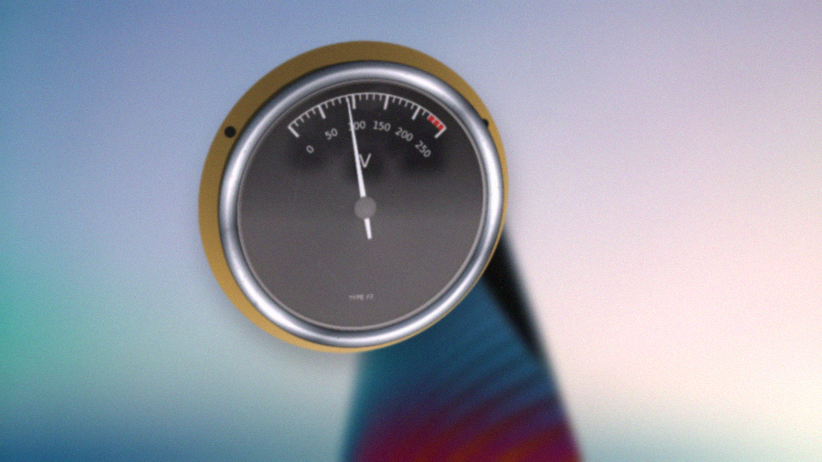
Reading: 90 V
